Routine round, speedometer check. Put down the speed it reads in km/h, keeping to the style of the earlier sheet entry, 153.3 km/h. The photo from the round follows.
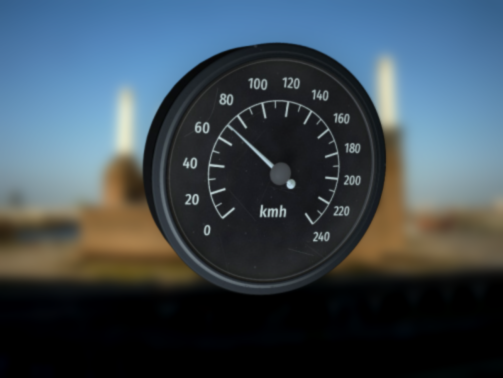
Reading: 70 km/h
